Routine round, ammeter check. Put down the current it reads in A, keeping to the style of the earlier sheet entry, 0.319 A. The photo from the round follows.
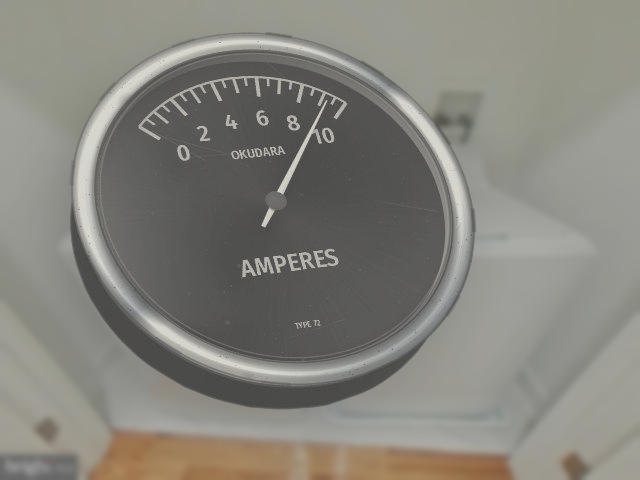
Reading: 9.25 A
